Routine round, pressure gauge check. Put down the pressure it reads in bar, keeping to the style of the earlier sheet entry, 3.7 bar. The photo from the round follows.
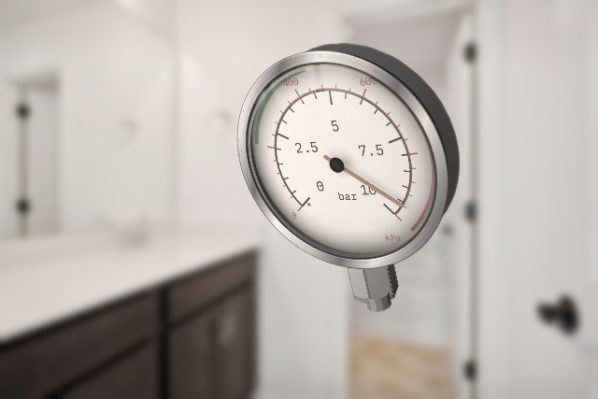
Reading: 9.5 bar
